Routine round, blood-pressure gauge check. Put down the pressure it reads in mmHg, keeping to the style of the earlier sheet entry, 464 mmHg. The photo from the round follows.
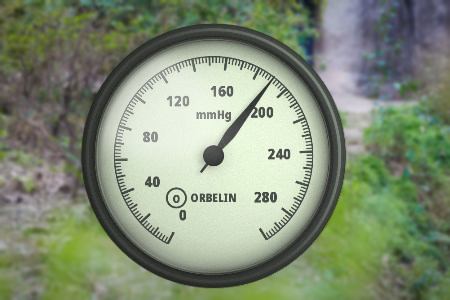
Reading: 190 mmHg
